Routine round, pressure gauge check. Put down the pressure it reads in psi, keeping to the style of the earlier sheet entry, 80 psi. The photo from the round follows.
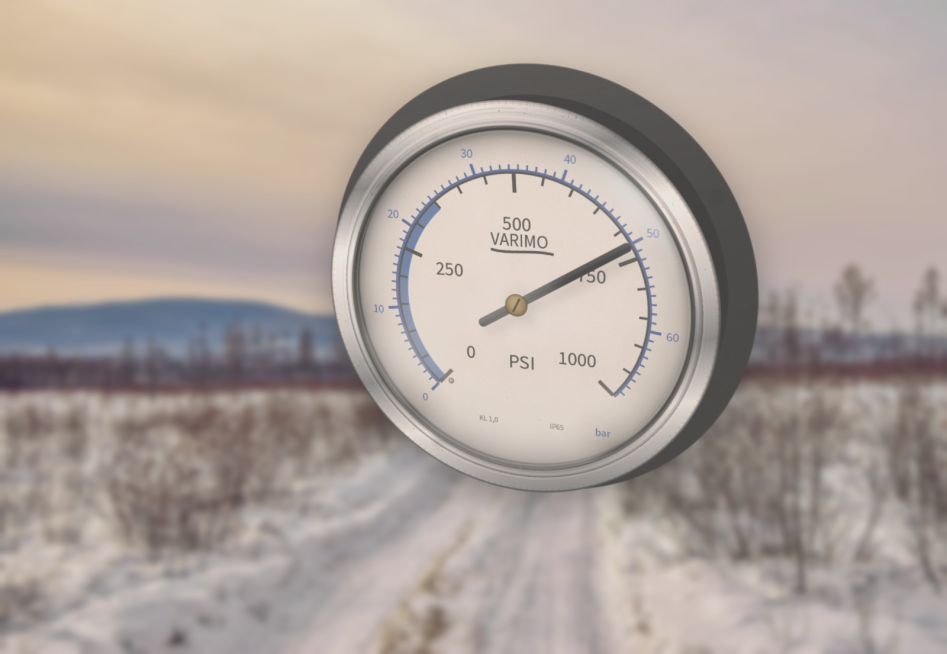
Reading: 725 psi
